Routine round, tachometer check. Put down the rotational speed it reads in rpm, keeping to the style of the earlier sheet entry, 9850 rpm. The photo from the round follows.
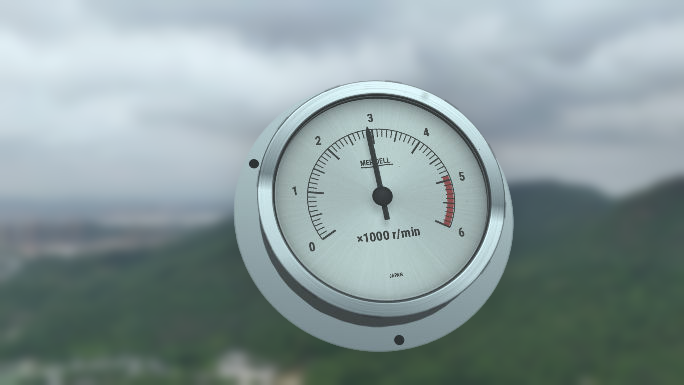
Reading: 2900 rpm
